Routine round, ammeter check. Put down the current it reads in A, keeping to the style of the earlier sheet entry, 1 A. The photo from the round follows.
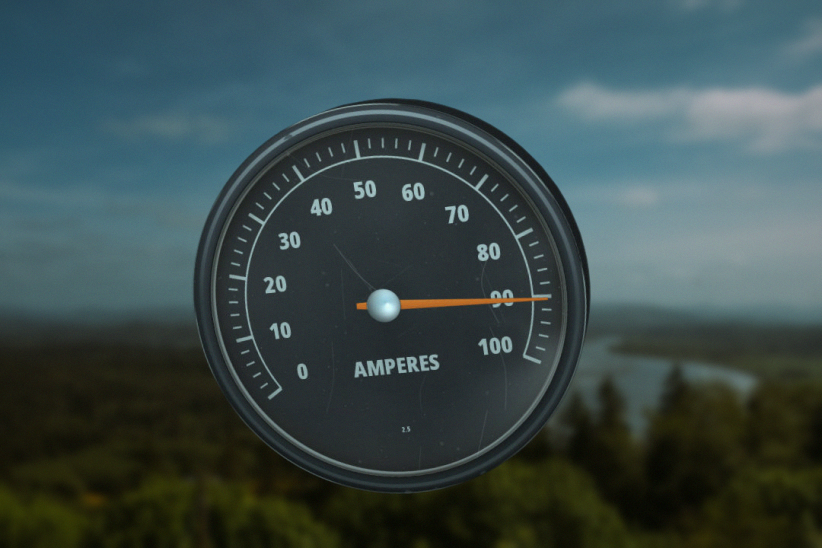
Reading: 90 A
